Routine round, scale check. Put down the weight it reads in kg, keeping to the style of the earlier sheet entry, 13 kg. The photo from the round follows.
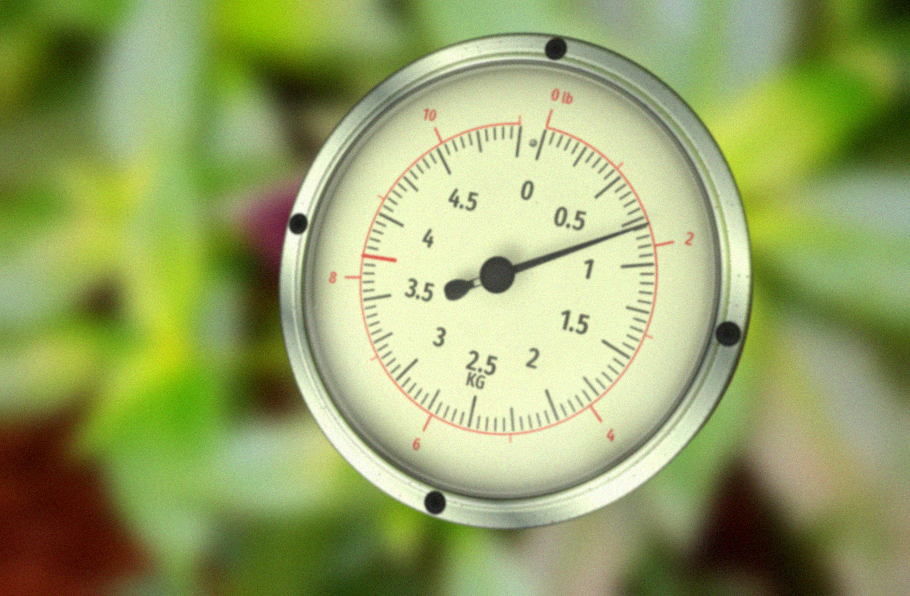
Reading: 0.8 kg
